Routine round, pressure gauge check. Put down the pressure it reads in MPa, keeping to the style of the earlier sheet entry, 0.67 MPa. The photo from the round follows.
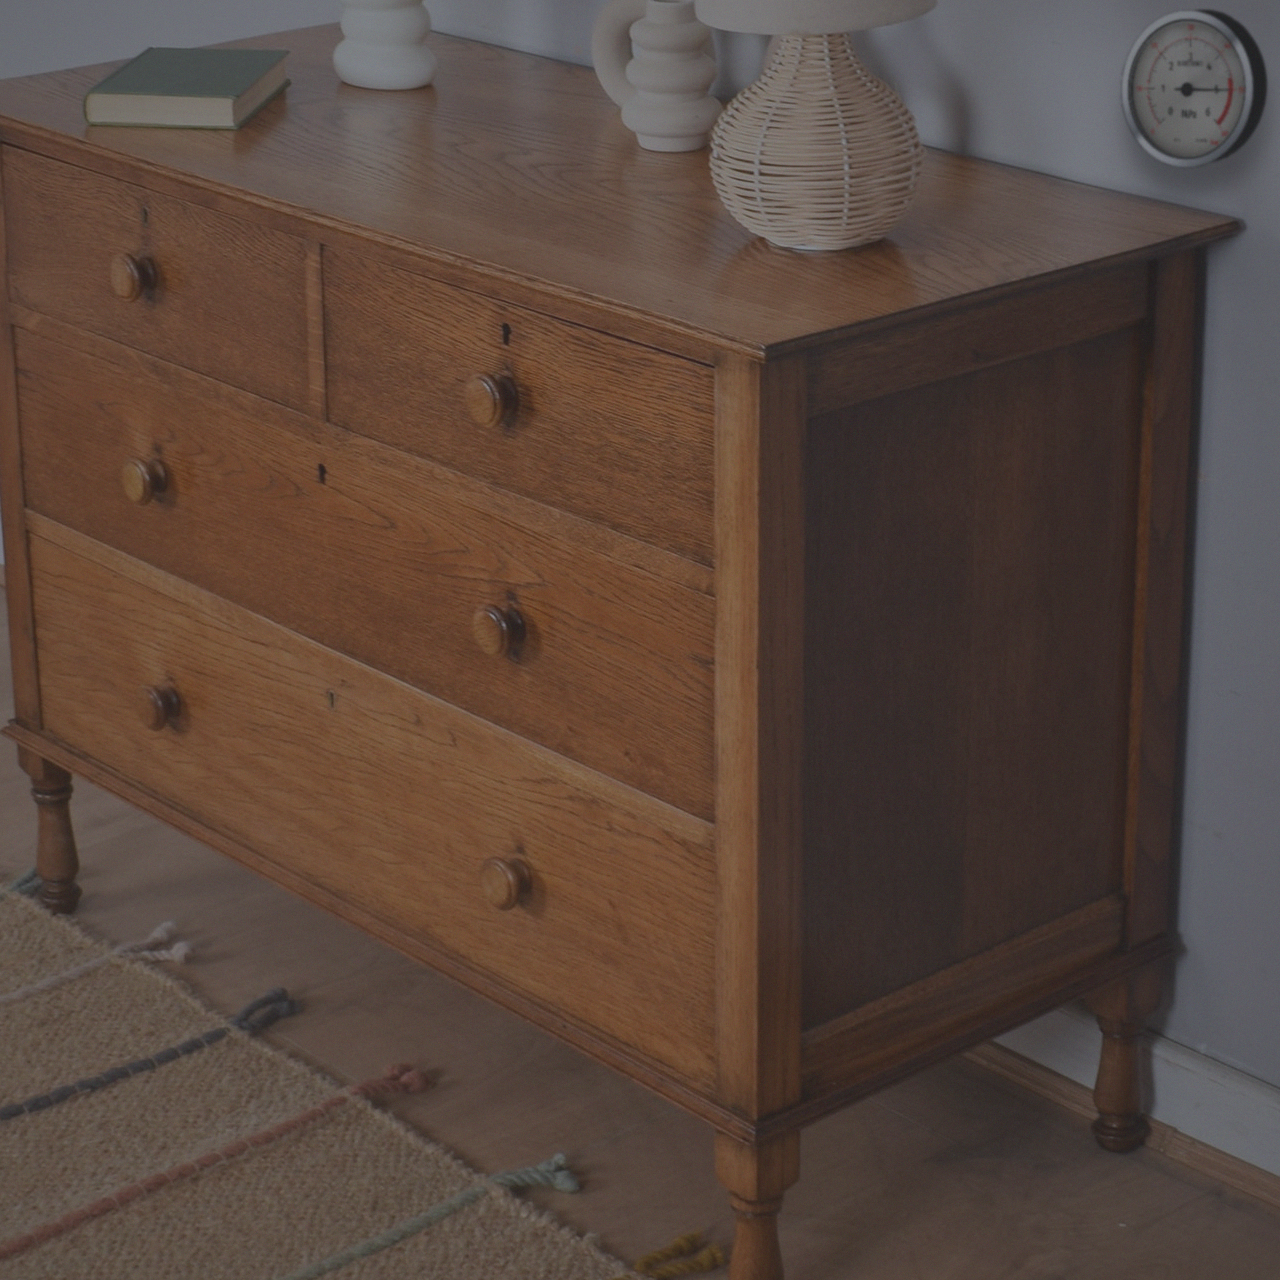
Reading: 5 MPa
